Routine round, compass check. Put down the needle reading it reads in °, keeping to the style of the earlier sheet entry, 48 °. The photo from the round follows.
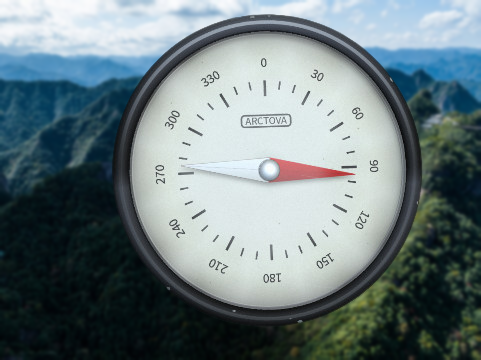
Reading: 95 °
